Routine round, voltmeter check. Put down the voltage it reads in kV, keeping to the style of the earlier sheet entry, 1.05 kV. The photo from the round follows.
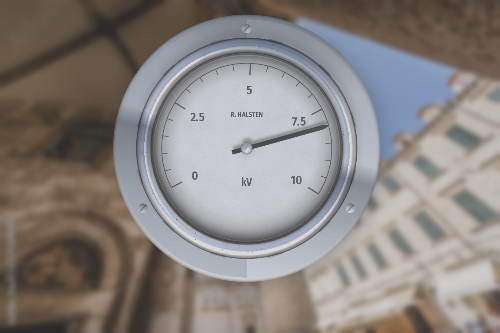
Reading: 8 kV
